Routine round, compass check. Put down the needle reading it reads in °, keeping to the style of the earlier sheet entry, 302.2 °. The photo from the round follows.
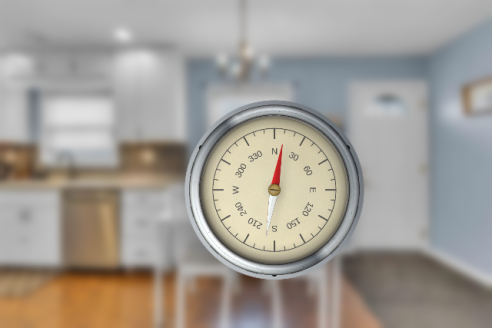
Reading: 10 °
